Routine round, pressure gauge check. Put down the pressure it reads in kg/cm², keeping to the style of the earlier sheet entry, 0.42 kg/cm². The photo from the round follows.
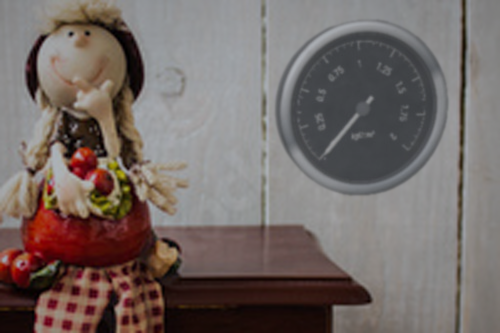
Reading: 0 kg/cm²
